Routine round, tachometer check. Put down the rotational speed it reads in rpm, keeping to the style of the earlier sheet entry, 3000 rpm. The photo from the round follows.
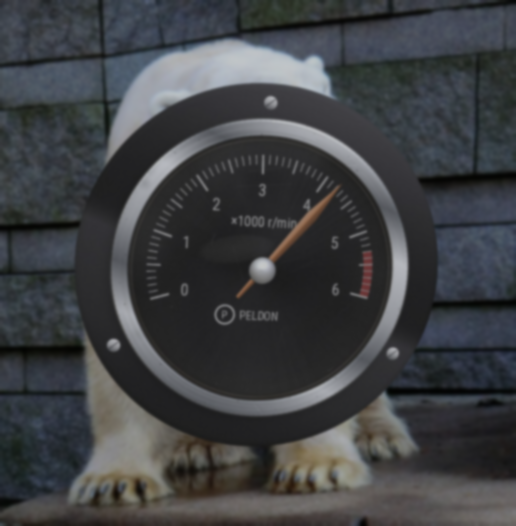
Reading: 4200 rpm
